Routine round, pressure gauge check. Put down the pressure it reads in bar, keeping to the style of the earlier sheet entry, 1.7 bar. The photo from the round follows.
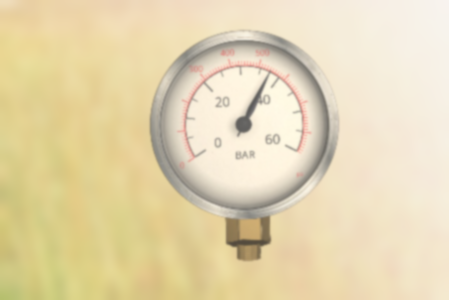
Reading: 37.5 bar
